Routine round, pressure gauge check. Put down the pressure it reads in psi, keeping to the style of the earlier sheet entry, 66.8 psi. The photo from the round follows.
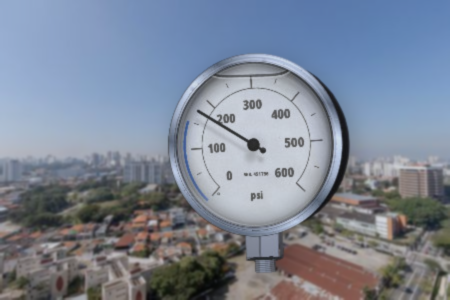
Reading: 175 psi
